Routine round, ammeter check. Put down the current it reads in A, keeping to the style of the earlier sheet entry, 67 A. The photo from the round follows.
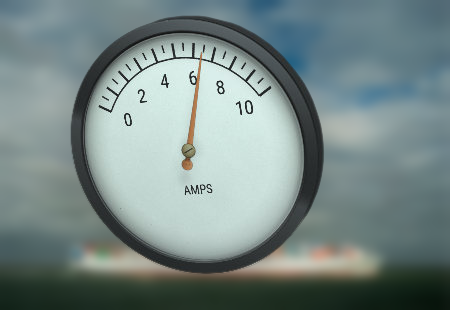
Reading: 6.5 A
